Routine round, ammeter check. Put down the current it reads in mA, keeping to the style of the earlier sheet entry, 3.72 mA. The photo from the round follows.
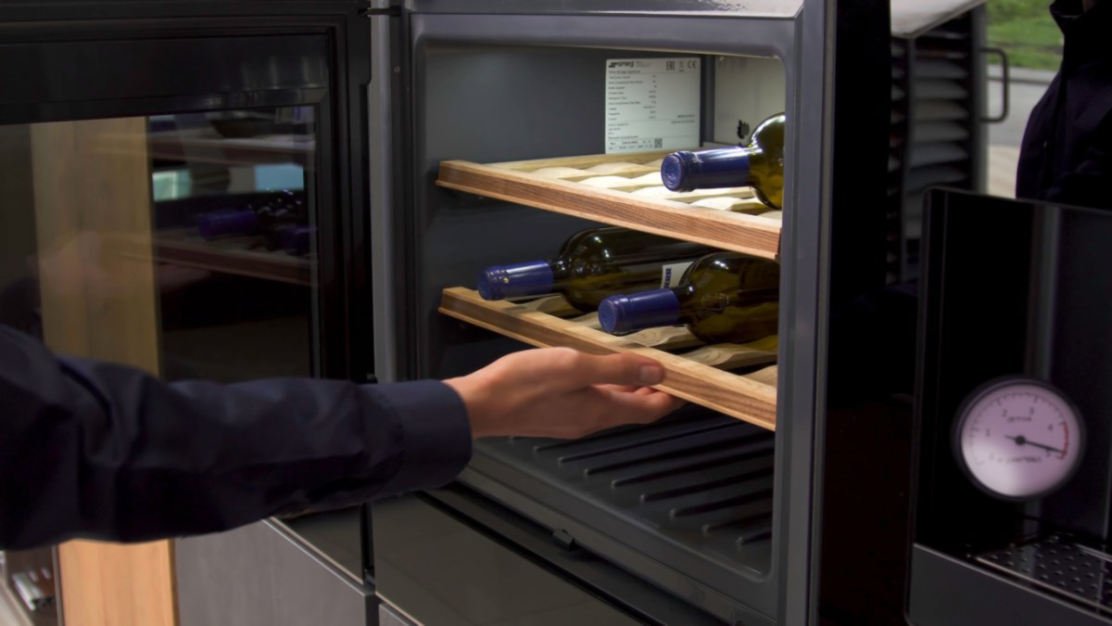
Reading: 4.8 mA
